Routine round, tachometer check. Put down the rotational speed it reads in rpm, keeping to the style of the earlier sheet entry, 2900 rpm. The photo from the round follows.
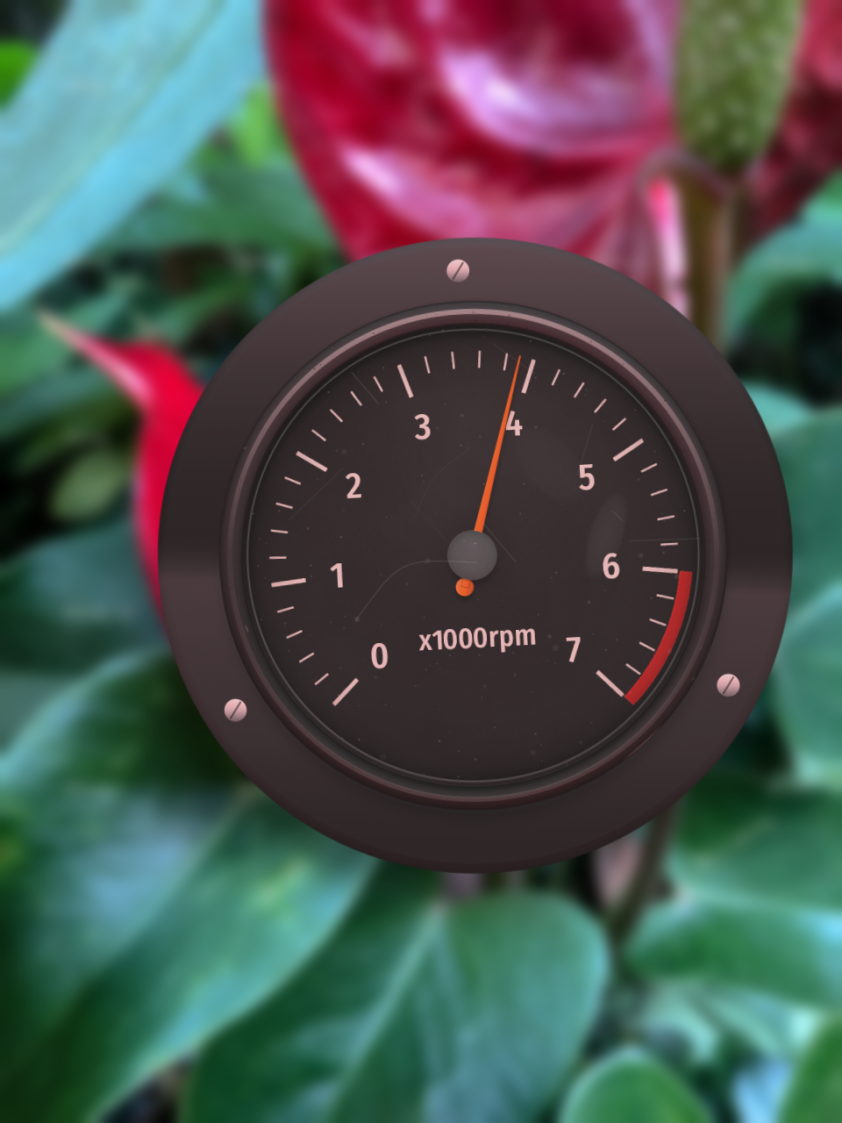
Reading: 3900 rpm
